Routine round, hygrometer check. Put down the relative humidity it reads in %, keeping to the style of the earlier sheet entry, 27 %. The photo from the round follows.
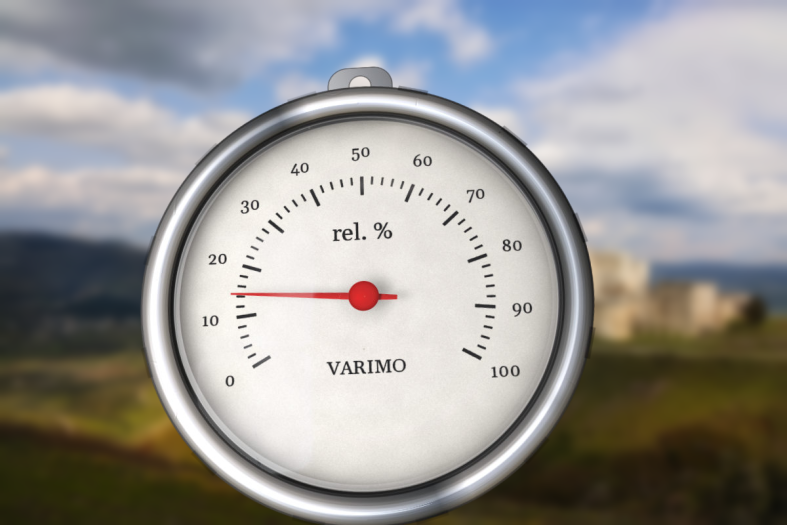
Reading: 14 %
